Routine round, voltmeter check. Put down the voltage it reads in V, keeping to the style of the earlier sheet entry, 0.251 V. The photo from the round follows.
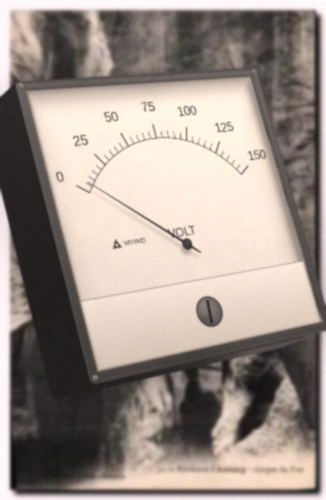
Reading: 5 V
